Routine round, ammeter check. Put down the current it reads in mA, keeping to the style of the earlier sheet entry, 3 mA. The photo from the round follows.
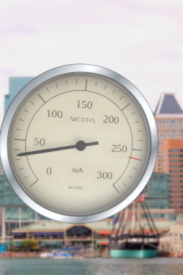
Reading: 35 mA
